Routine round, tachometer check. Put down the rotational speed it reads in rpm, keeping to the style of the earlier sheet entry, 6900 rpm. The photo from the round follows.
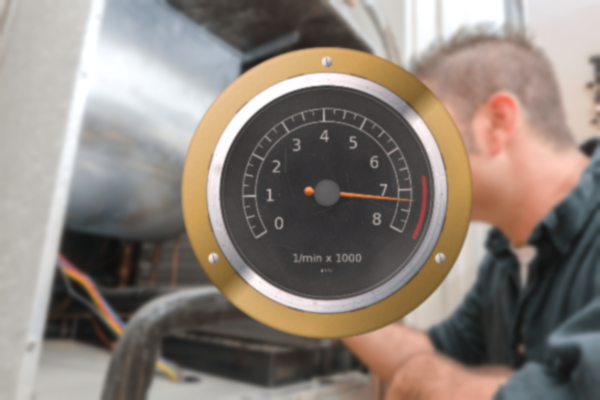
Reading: 7250 rpm
